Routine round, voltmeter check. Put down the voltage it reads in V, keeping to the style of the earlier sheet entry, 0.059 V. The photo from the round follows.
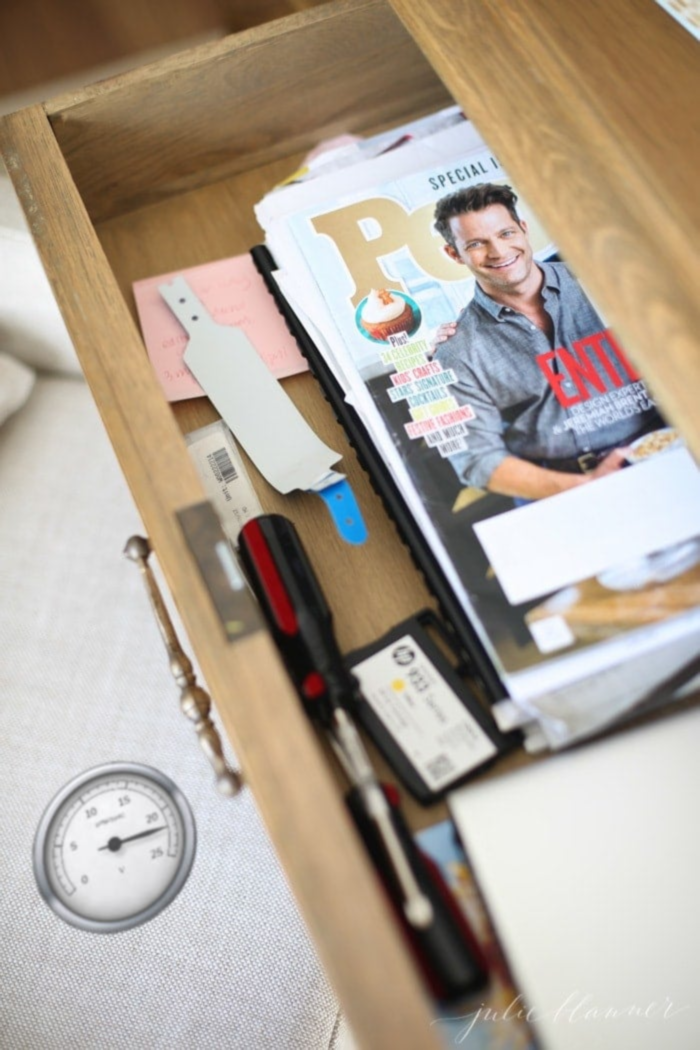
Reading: 22 V
